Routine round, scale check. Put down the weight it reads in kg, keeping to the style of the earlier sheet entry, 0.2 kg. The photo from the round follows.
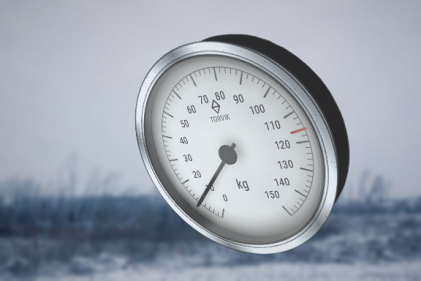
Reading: 10 kg
